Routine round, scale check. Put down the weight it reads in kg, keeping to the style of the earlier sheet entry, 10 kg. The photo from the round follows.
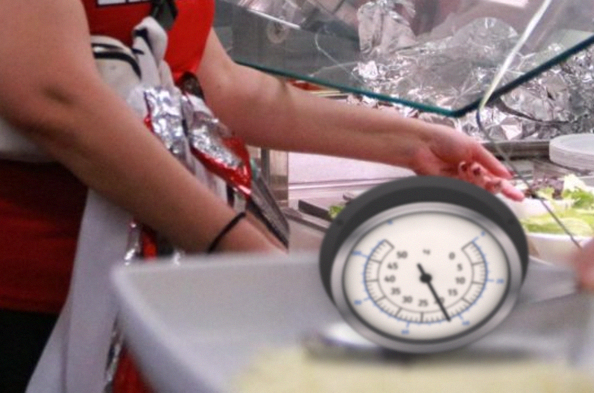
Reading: 20 kg
